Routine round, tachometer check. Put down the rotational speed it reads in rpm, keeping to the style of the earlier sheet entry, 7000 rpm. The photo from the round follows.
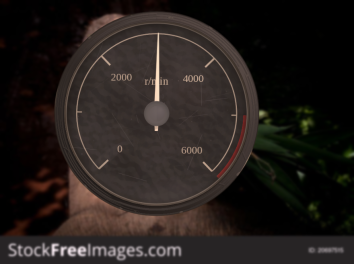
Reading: 3000 rpm
